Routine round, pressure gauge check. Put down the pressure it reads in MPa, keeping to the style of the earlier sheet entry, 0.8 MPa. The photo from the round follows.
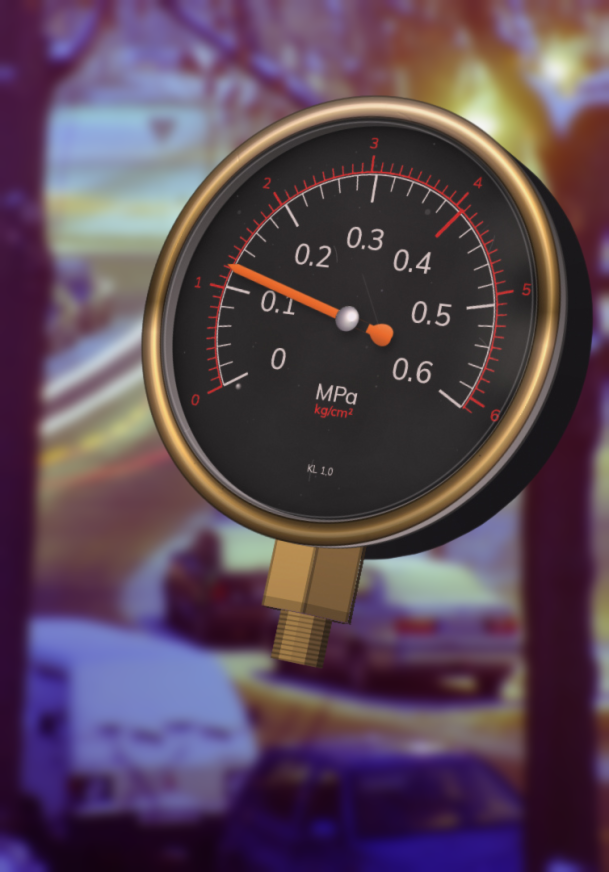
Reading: 0.12 MPa
